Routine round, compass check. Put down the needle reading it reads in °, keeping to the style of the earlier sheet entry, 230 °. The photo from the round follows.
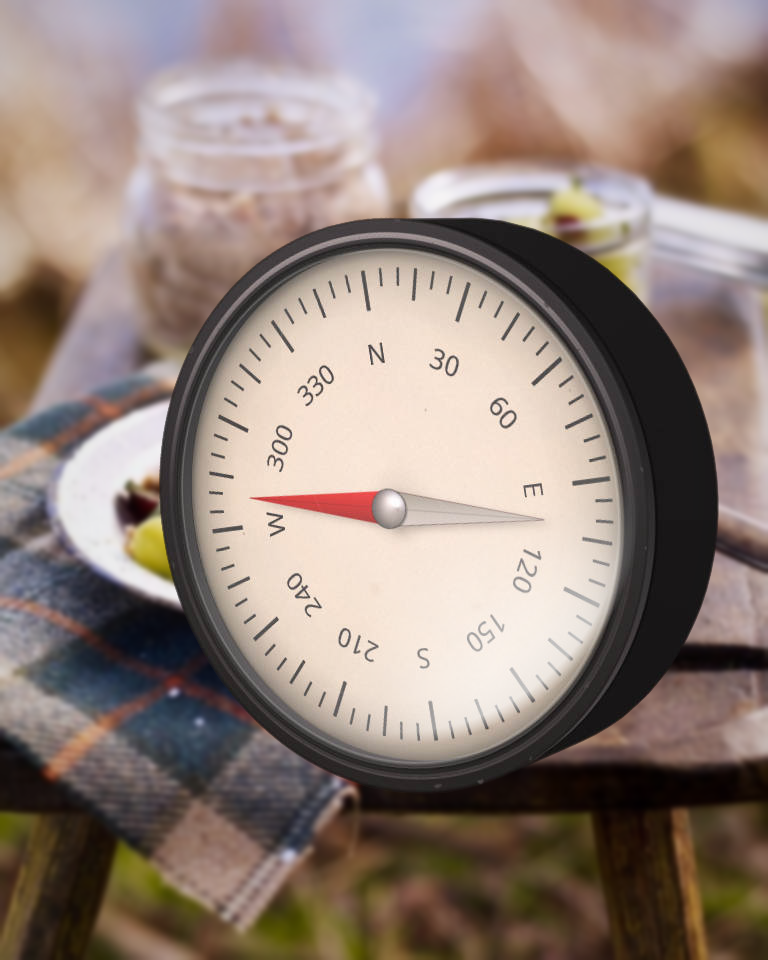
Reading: 280 °
